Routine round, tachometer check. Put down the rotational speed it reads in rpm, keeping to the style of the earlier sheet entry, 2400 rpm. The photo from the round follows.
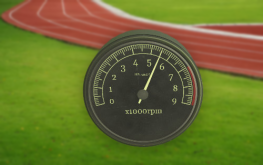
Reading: 5500 rpm
